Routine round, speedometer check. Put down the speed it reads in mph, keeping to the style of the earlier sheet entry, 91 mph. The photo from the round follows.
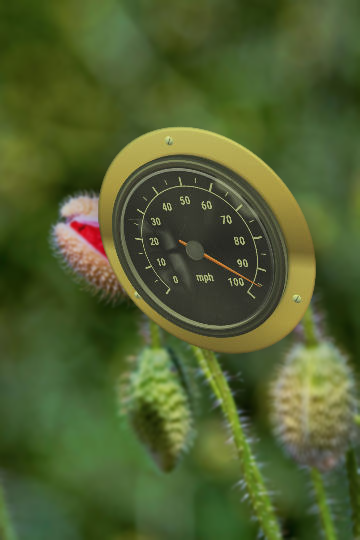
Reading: 95 mph
